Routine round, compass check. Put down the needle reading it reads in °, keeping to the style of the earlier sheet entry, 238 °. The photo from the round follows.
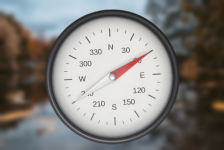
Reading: 60 °
